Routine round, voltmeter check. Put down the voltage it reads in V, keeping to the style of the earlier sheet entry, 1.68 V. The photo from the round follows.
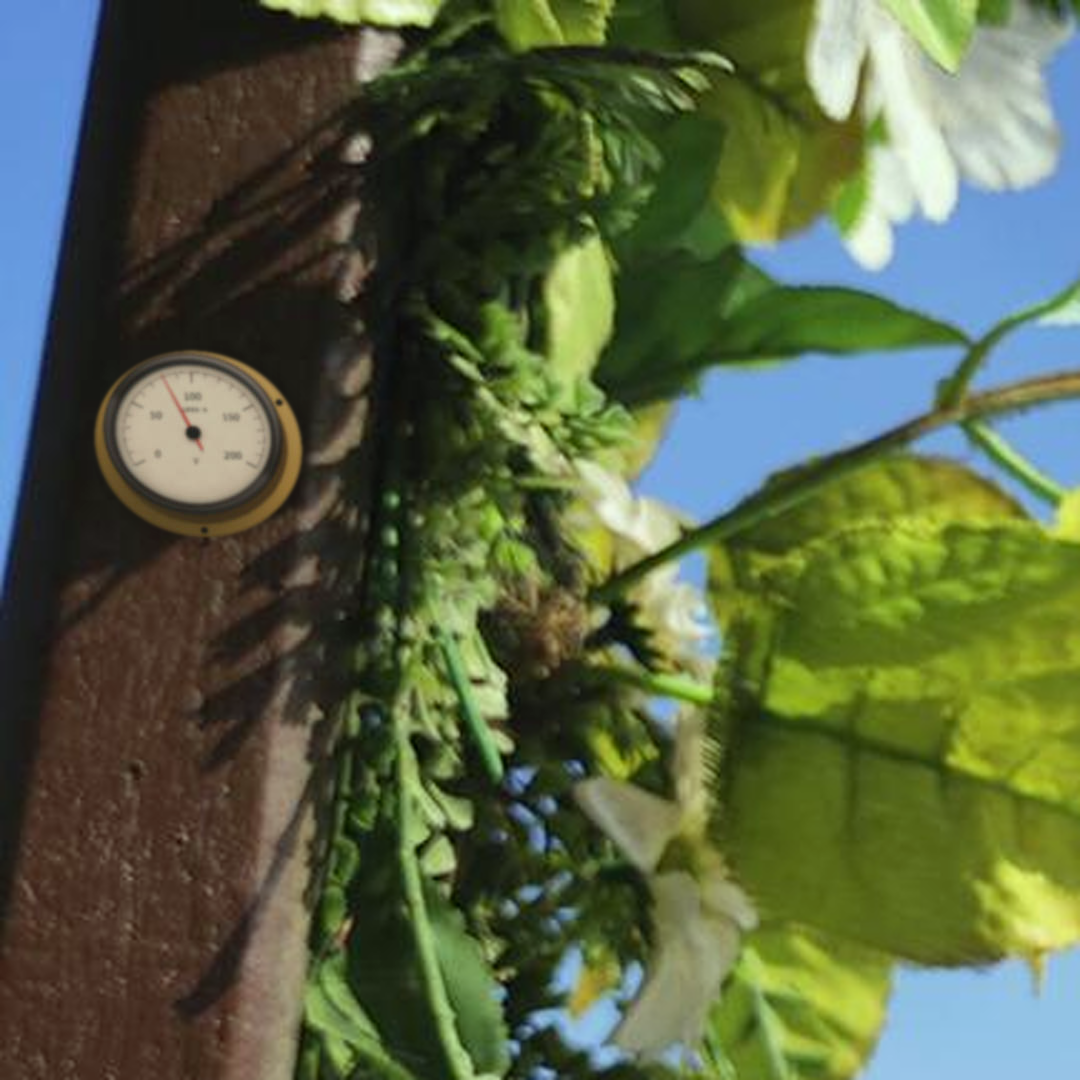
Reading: 80 V
